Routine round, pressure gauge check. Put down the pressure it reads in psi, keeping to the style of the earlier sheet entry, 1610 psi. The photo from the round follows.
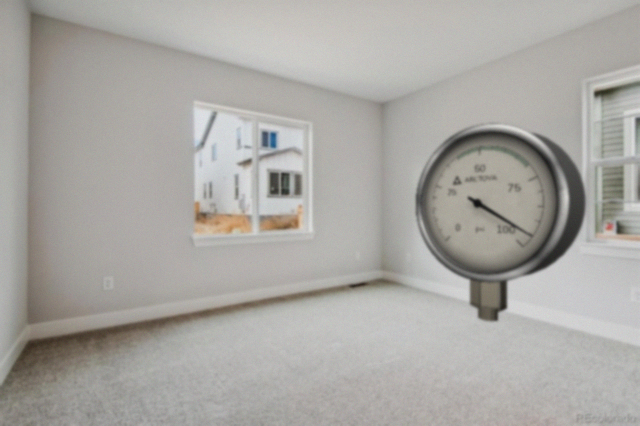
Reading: 95 psi
